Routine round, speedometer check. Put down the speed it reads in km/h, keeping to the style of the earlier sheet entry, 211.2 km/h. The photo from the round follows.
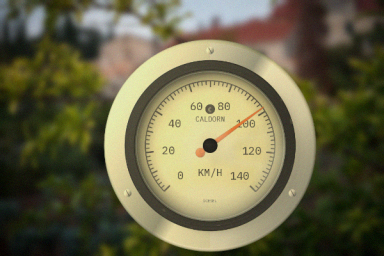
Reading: 98 km/h
